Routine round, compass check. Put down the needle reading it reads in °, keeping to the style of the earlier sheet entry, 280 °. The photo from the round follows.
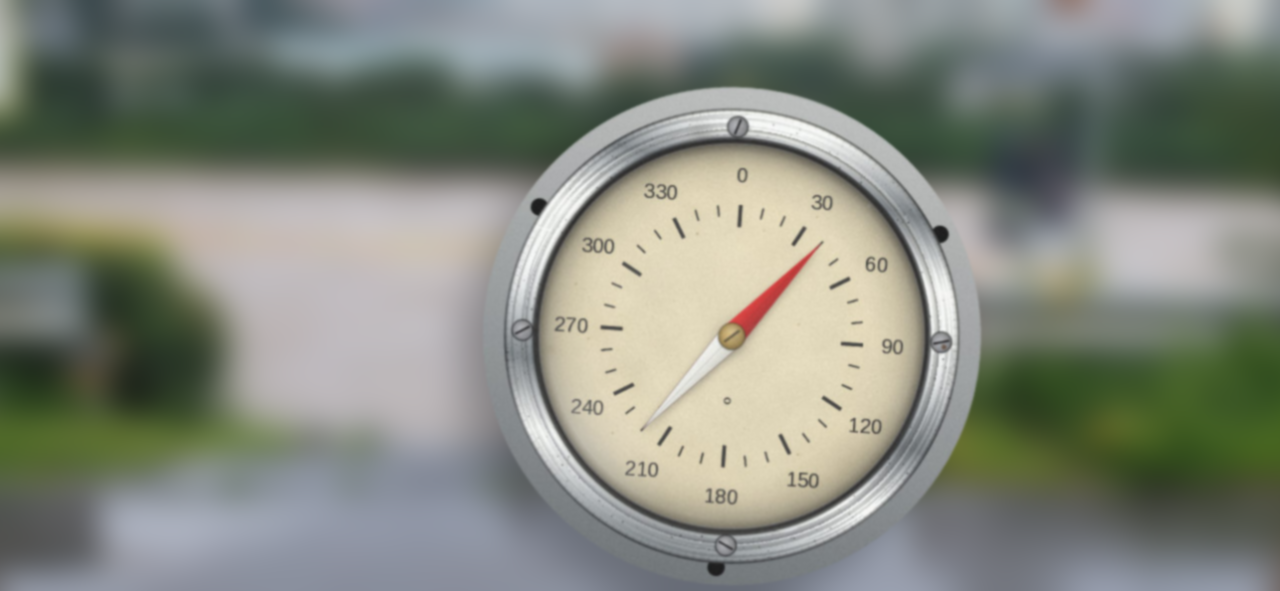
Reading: 40 °
